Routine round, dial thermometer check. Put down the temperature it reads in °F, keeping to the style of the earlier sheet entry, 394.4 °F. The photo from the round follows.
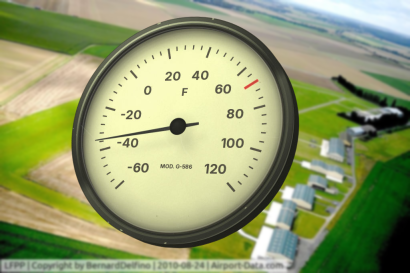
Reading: -36 °F
